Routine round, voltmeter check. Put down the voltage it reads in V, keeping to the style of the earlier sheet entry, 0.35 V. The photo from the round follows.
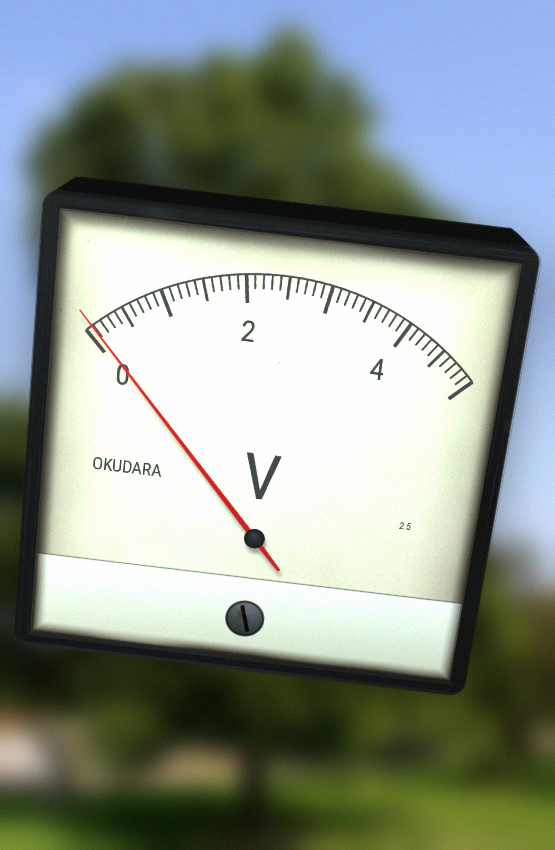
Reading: 0.1 V
